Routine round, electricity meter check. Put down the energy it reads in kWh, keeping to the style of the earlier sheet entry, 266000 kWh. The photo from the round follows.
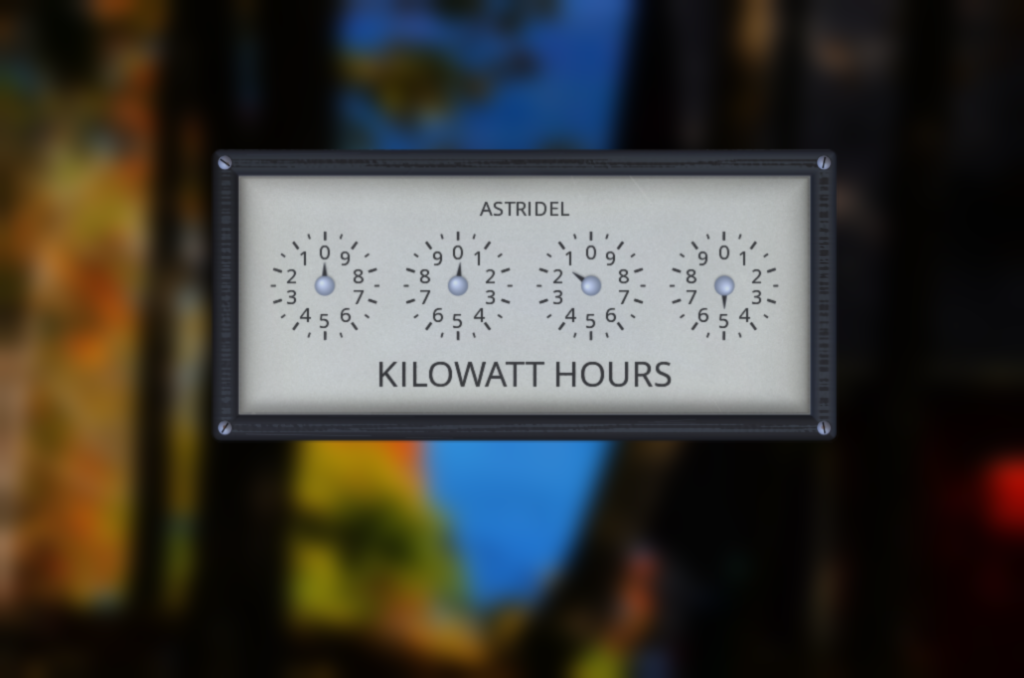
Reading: 15 kWh
